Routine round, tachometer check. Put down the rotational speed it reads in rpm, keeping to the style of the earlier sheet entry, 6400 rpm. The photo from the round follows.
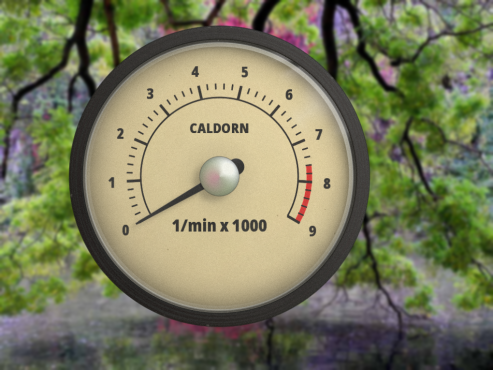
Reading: 0 rpm
